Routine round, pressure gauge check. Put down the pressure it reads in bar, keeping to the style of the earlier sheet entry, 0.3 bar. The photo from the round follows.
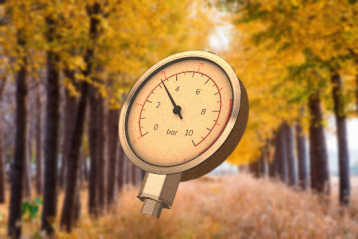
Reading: 3.25 bar
